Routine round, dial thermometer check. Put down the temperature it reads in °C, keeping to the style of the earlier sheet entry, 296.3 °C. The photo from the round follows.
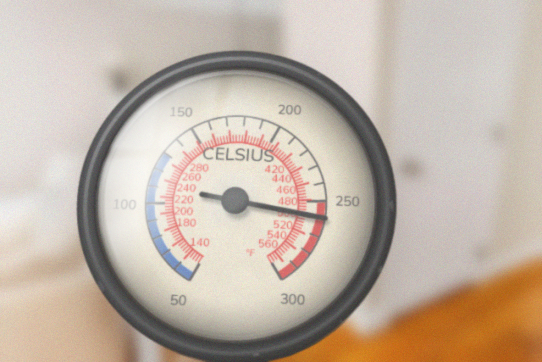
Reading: 260 °C
